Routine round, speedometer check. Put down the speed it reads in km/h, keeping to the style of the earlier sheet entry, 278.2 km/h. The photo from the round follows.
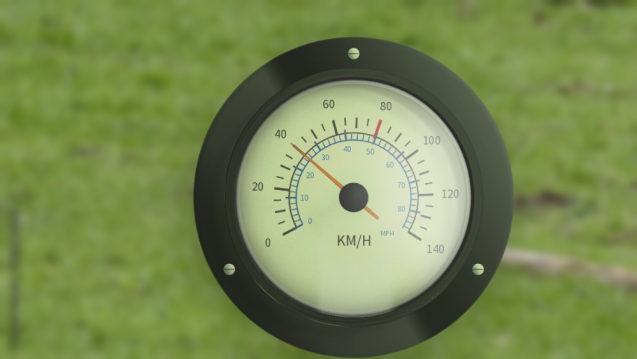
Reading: 40 km/h
